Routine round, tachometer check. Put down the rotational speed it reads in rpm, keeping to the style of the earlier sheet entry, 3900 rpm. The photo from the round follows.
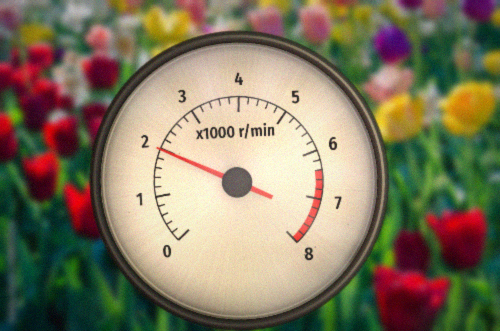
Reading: 2000 rpm
